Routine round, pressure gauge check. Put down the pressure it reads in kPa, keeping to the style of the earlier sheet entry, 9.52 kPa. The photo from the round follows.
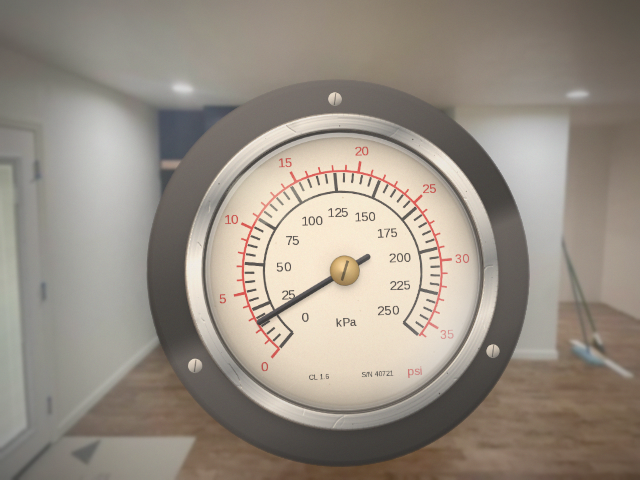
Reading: 17.5 kPa
